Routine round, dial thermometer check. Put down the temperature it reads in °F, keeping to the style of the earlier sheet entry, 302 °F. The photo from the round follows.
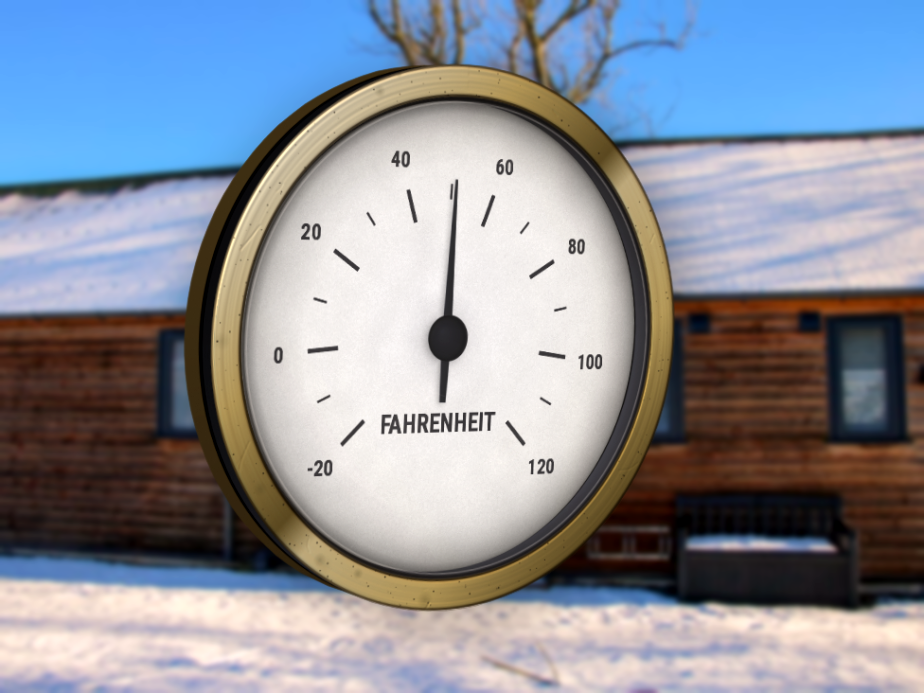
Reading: 50 °F
